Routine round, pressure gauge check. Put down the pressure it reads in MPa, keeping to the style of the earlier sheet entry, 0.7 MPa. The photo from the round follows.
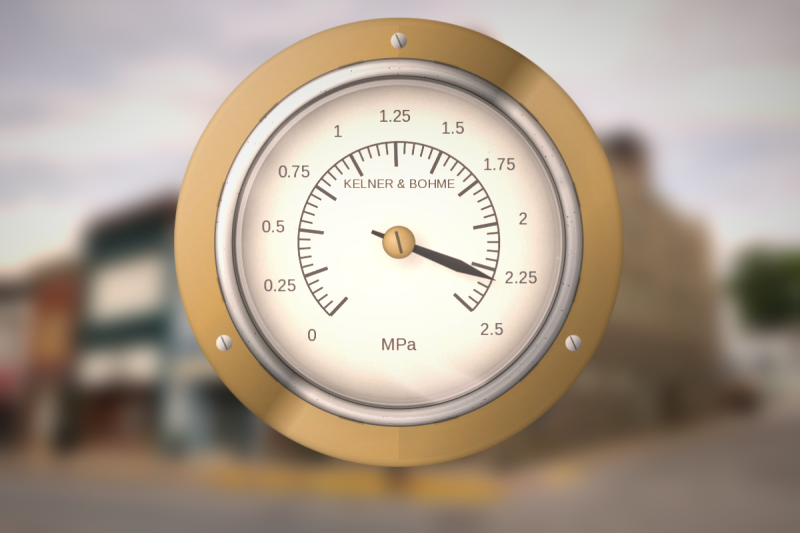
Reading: 2.3 MPa
